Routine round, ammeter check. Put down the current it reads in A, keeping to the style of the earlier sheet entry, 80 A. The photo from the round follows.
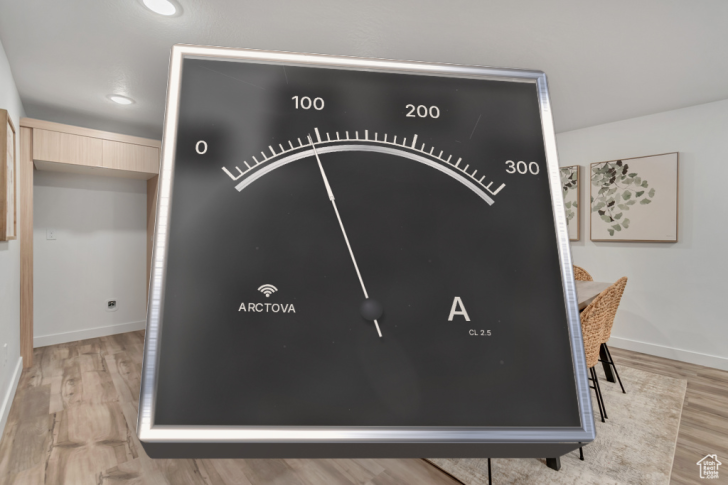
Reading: 90 A
